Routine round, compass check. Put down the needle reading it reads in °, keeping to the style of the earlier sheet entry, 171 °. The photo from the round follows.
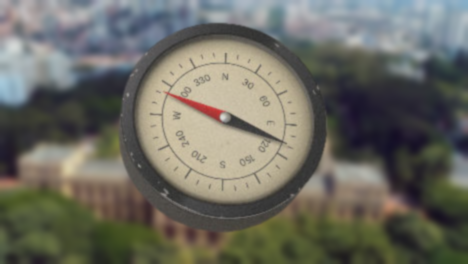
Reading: 290 °
